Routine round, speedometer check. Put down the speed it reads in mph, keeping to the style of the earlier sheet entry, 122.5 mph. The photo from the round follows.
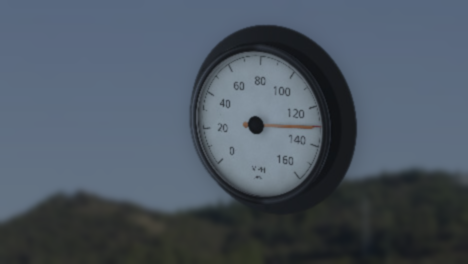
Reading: 130 mph
